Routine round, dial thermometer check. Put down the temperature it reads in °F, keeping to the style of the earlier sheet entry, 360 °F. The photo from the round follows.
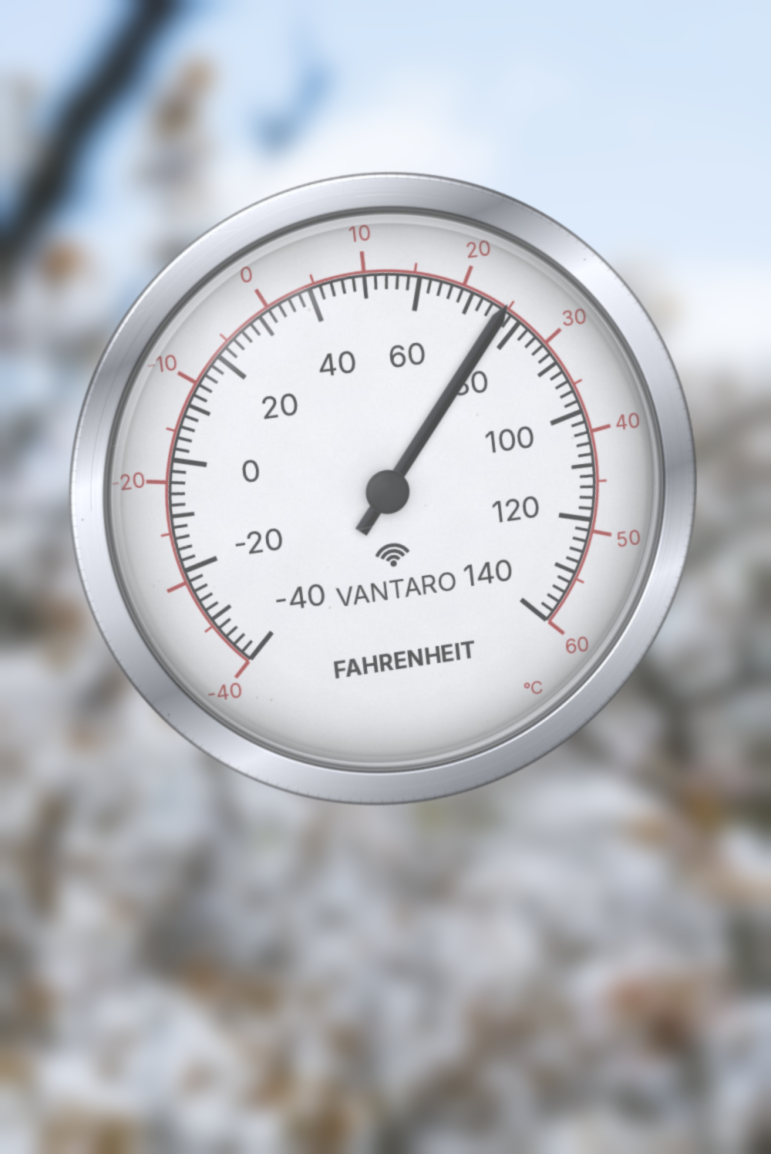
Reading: 76 °F
